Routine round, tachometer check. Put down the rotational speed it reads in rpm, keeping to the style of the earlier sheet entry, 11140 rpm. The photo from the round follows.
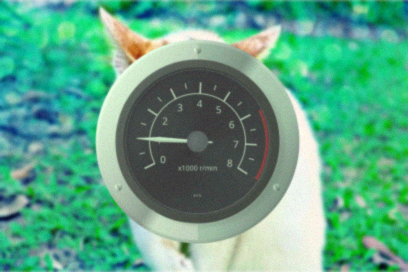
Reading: 1000 rpm
